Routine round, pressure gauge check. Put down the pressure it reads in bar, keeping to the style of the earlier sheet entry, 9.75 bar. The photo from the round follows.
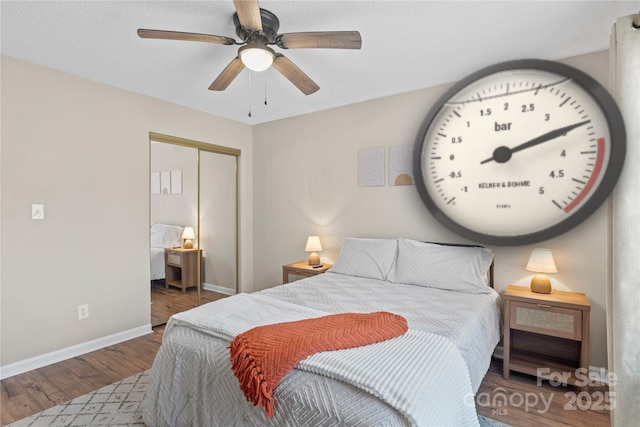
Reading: 3.5 bar
